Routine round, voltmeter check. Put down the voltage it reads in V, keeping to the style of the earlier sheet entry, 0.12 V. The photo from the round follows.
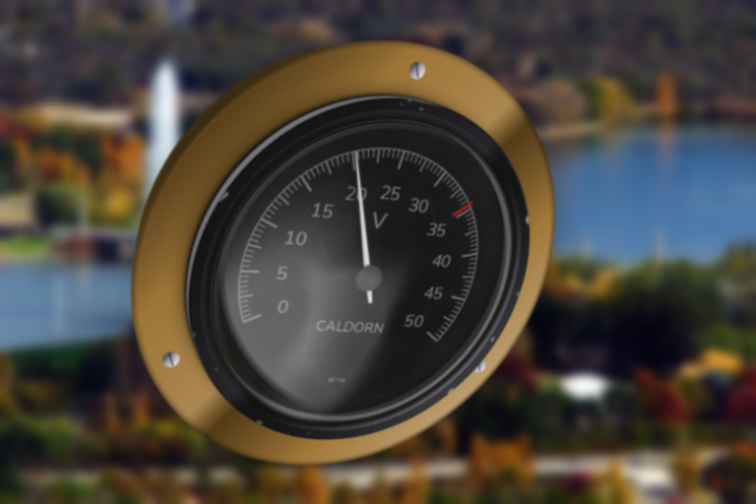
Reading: 20 V
